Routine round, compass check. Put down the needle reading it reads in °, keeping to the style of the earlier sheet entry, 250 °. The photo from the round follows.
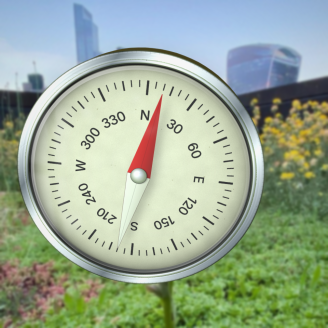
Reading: 10 °
